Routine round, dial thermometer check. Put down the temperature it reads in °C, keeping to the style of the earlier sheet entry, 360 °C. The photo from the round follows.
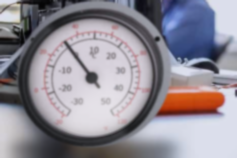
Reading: 0 °C
